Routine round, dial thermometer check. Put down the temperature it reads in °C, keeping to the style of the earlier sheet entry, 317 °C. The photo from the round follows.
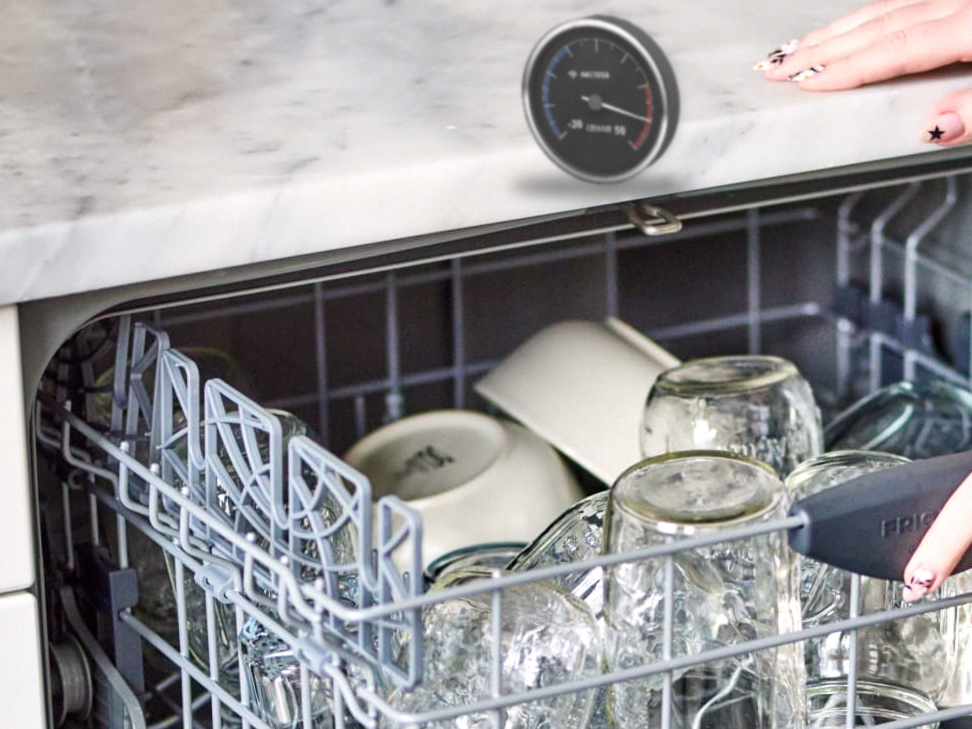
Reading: 40 °C
